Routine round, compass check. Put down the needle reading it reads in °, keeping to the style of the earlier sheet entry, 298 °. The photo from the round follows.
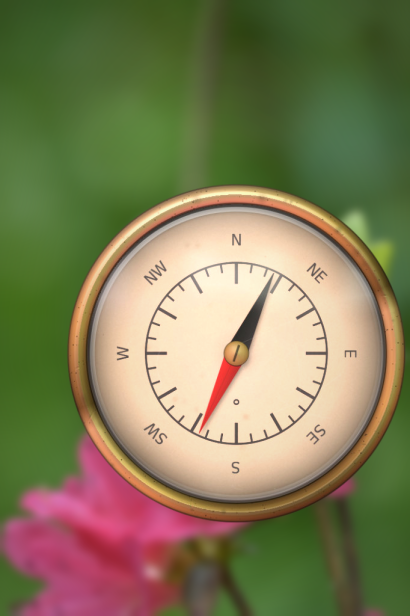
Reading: 205 °
